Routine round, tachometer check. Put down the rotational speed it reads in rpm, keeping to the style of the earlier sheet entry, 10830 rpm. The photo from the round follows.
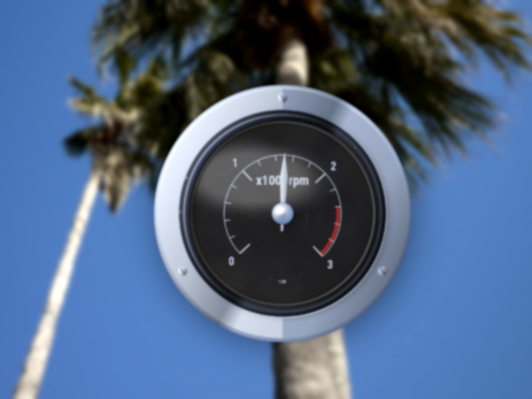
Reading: 1500 rpm
